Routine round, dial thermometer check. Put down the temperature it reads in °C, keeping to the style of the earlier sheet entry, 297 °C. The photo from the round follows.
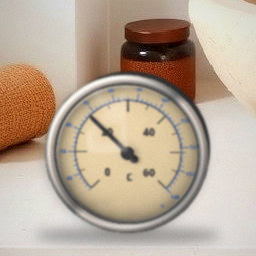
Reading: 20 °C
